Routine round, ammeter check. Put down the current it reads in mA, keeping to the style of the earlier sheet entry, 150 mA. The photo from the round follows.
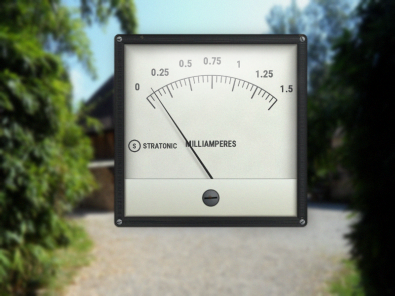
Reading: 0.1 mA
